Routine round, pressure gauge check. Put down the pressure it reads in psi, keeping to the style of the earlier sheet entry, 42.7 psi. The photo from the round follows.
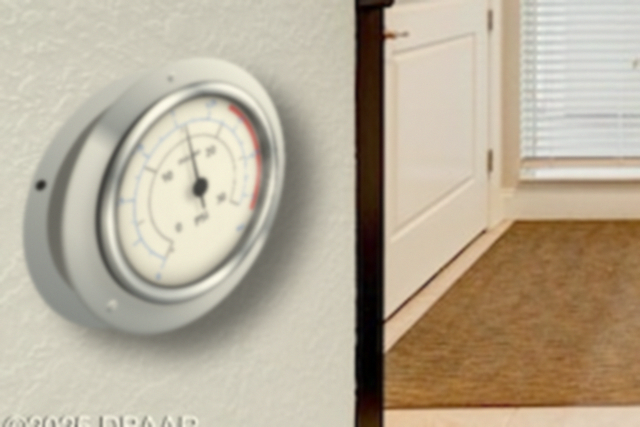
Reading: 15 psi
